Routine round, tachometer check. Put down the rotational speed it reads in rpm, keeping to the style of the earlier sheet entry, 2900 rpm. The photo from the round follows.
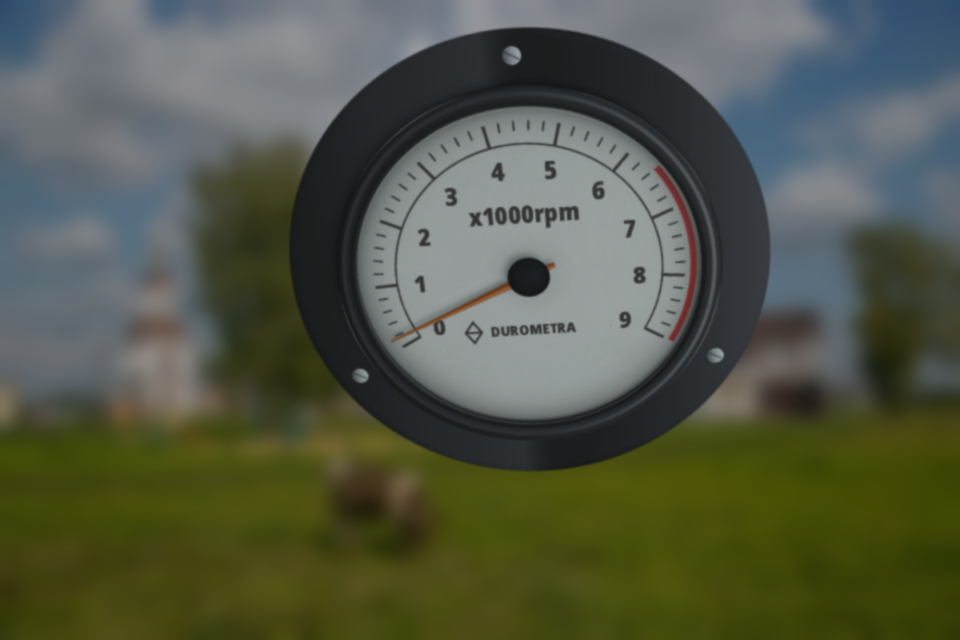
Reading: 200 rpm
